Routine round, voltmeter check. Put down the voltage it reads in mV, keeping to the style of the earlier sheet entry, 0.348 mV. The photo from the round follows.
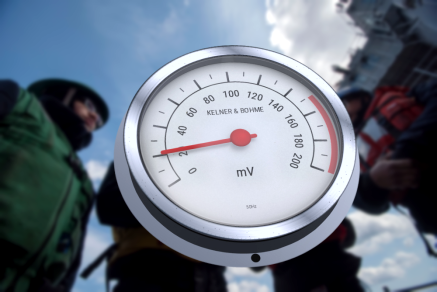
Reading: 20 mV
